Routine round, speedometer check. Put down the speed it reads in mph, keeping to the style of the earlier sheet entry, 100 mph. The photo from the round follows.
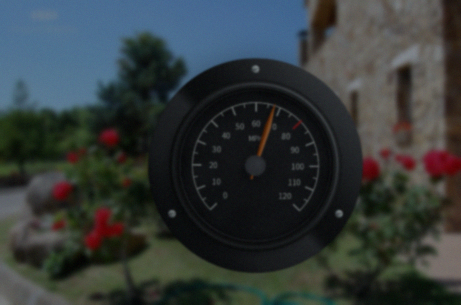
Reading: 67.5 mph
